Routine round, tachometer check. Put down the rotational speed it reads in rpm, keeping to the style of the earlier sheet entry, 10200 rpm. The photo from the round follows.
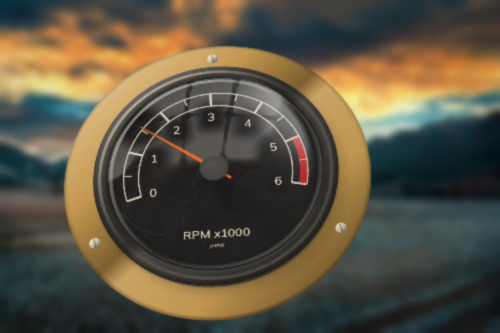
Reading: 1500 rpm
